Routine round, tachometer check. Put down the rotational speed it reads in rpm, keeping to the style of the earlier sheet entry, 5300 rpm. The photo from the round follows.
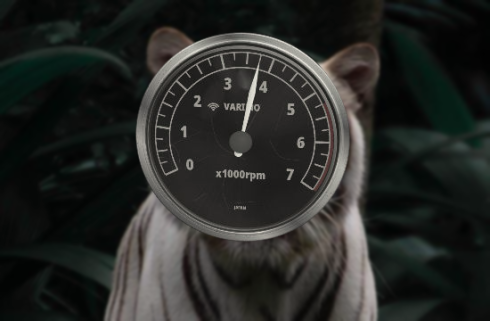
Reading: 3750 rpm
